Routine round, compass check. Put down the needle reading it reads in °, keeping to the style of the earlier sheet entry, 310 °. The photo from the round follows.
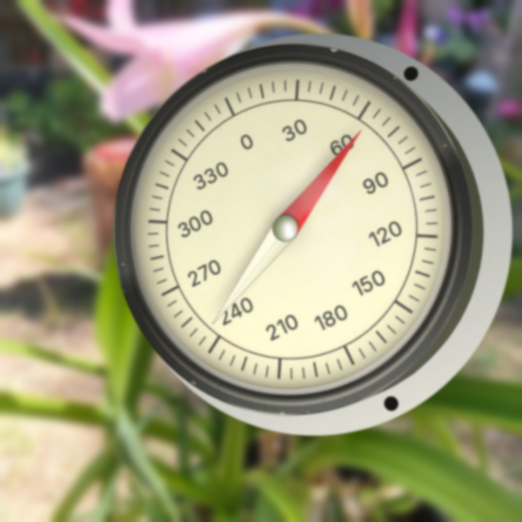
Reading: 65 °
